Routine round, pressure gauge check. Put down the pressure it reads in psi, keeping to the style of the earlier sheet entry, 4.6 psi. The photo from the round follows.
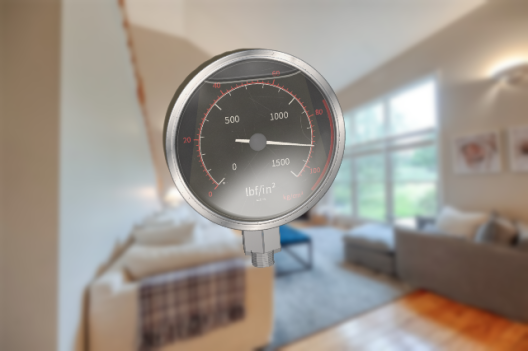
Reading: 1300 psi
